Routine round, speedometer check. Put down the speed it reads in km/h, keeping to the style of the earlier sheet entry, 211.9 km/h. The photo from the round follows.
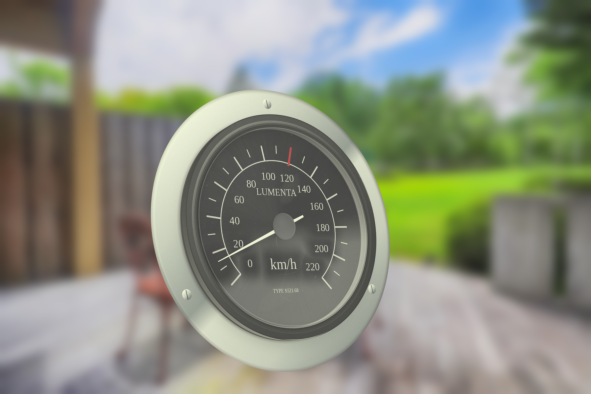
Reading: 15 km/h
